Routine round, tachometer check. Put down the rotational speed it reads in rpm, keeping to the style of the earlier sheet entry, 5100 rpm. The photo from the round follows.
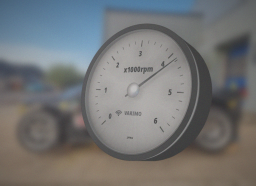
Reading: 4200 rpm
